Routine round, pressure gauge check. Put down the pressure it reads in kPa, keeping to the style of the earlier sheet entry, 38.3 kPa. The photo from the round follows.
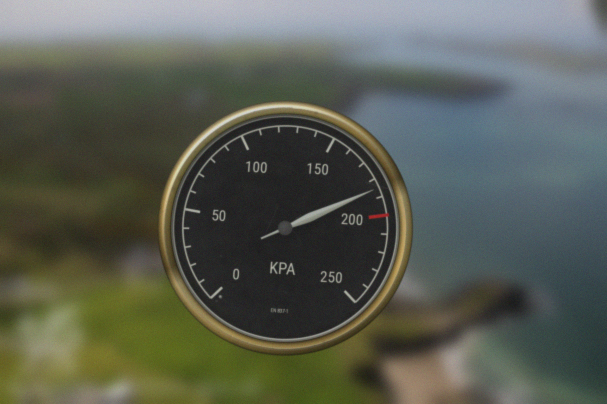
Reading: 185 kPa
